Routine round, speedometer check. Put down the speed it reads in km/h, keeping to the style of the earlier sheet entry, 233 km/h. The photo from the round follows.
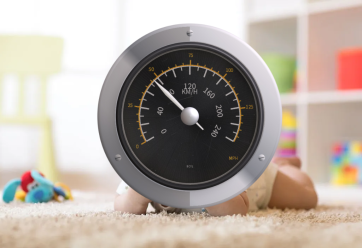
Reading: 75 km/h
